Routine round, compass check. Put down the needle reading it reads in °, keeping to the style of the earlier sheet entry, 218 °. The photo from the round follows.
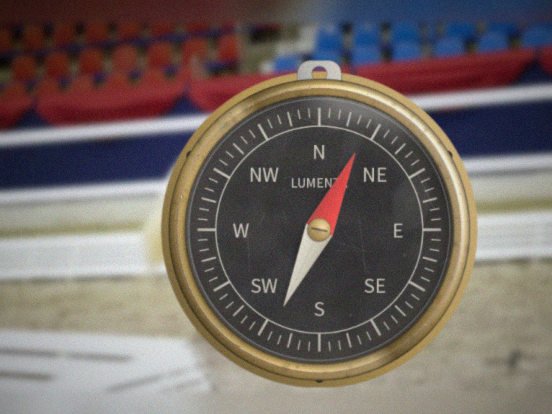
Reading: 25 °
